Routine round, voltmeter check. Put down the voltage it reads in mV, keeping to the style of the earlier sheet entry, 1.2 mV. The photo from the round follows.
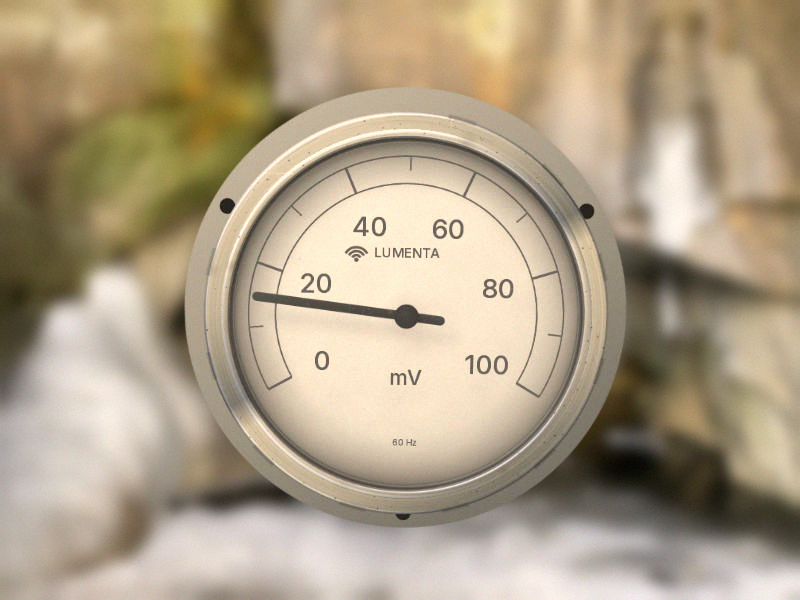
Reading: 15 mV
